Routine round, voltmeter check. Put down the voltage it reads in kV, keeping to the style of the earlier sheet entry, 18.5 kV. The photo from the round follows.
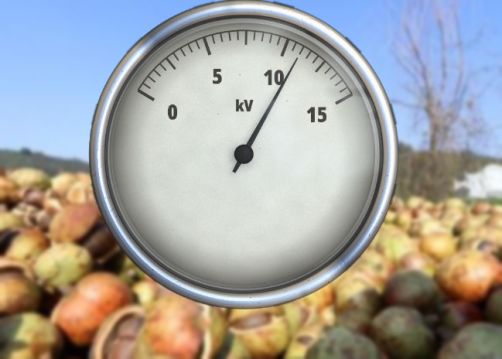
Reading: 11 kV
